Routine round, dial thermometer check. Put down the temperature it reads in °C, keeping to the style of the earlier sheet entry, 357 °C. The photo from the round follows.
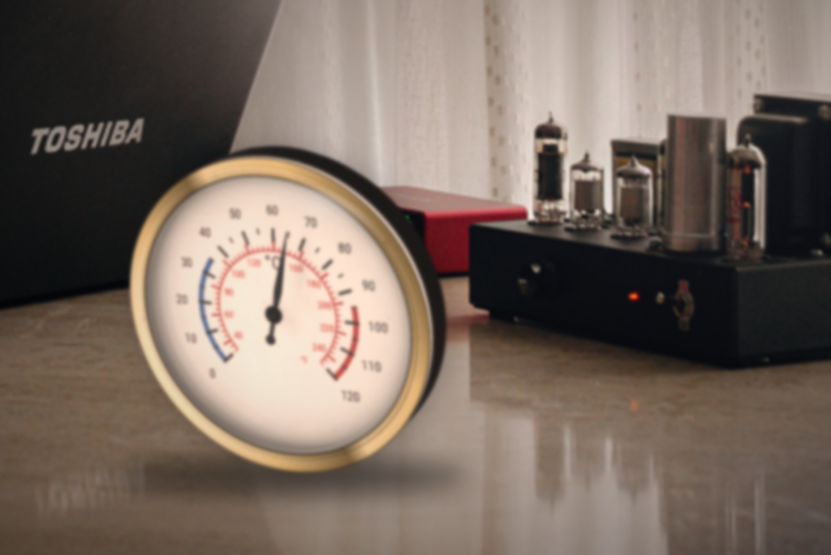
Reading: 65 °C
